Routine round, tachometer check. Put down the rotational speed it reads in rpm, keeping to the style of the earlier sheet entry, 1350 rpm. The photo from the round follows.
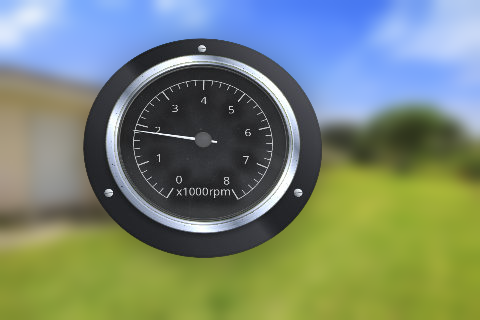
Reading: 1800 rpm
